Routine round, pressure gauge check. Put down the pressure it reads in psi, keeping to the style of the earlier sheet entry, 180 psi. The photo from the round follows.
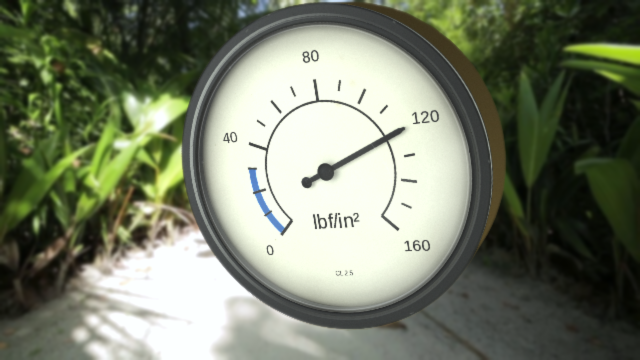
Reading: 120 psi
